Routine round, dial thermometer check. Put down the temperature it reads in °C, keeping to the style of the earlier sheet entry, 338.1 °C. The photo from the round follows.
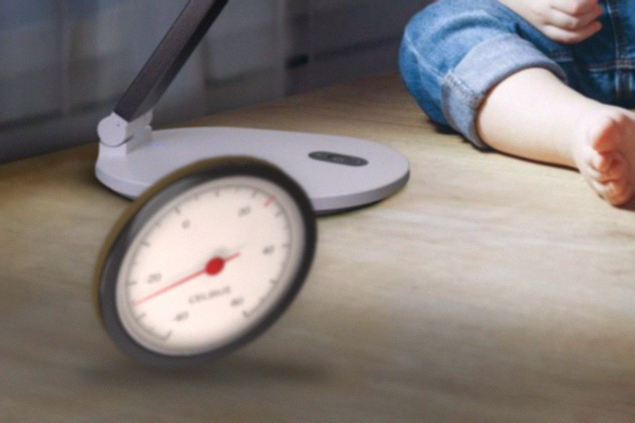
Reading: -25 °C
